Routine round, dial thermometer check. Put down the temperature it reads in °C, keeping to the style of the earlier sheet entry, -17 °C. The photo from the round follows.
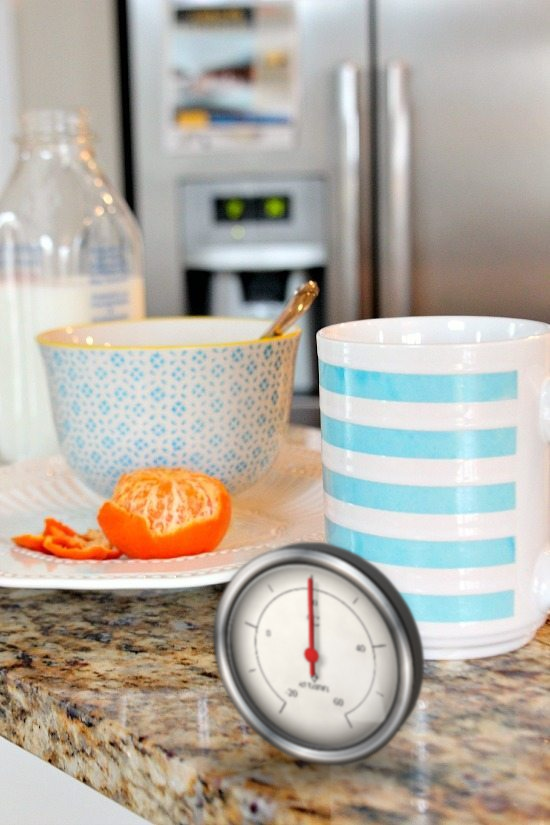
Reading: 20 °C
